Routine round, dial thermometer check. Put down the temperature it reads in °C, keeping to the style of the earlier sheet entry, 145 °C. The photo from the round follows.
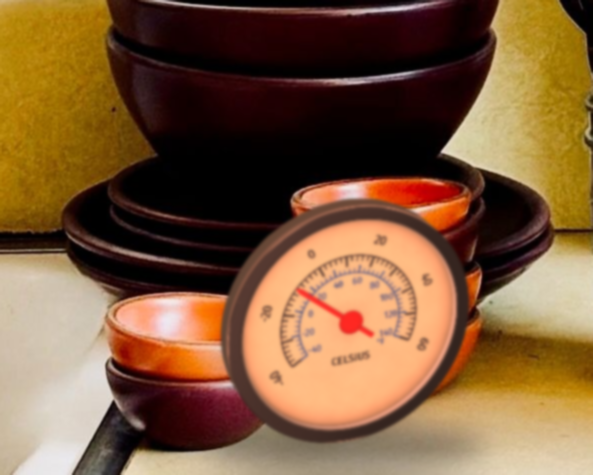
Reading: -10 °C
